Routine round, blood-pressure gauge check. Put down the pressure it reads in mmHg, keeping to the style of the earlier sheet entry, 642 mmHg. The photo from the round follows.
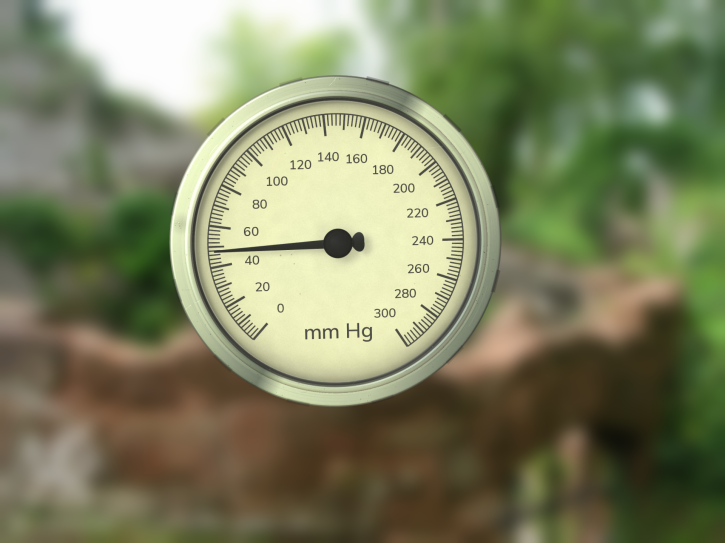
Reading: 48 mmHg
